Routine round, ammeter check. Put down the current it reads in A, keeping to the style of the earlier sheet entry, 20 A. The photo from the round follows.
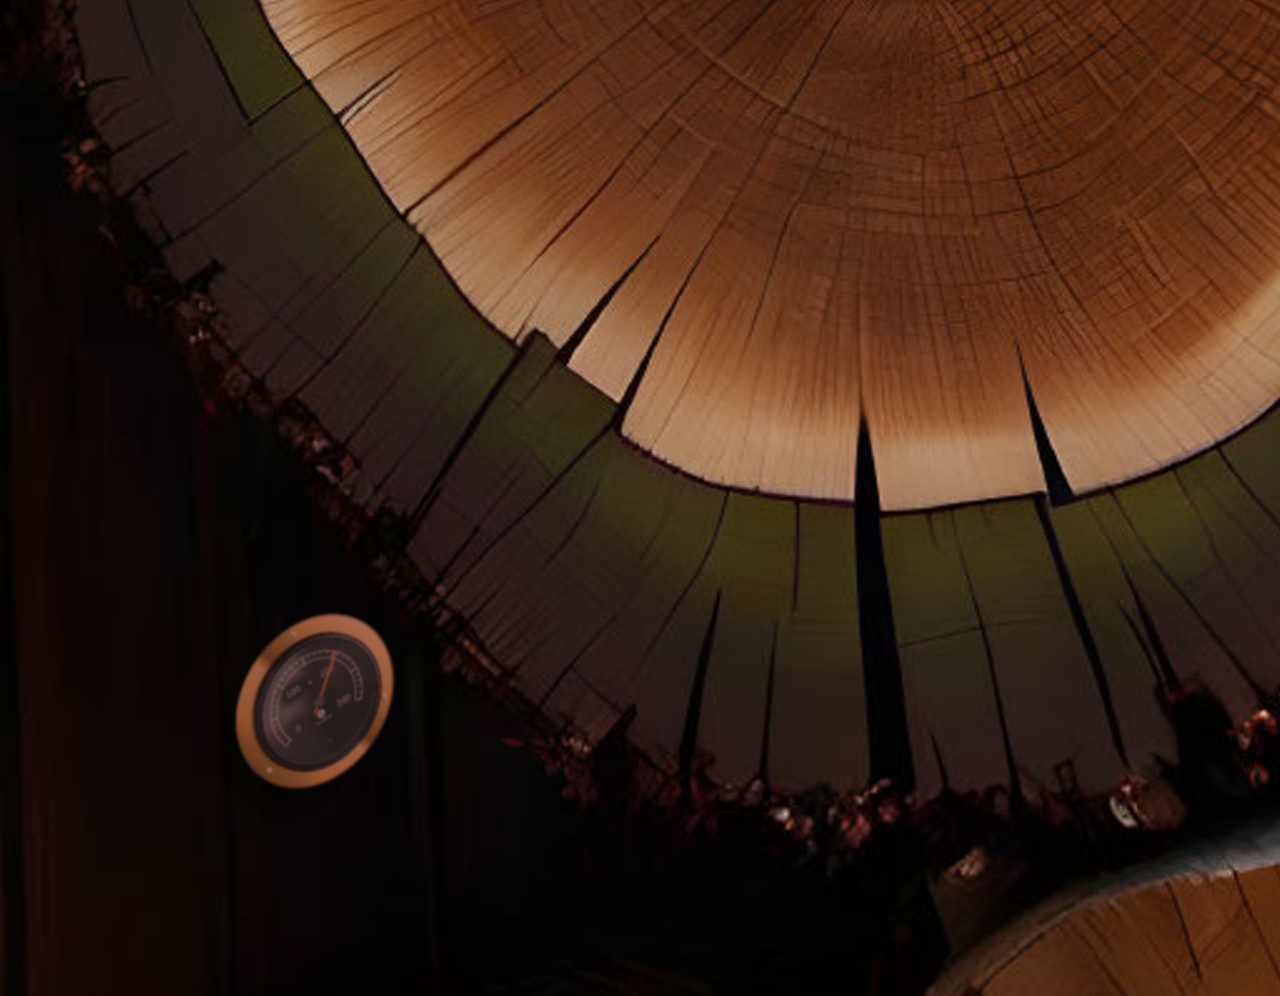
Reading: 200 A
